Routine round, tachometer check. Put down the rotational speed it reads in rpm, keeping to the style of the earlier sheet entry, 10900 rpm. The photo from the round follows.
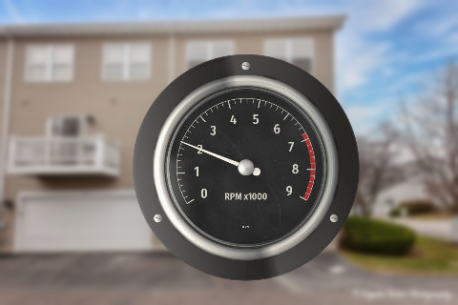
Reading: 2000 rpm
